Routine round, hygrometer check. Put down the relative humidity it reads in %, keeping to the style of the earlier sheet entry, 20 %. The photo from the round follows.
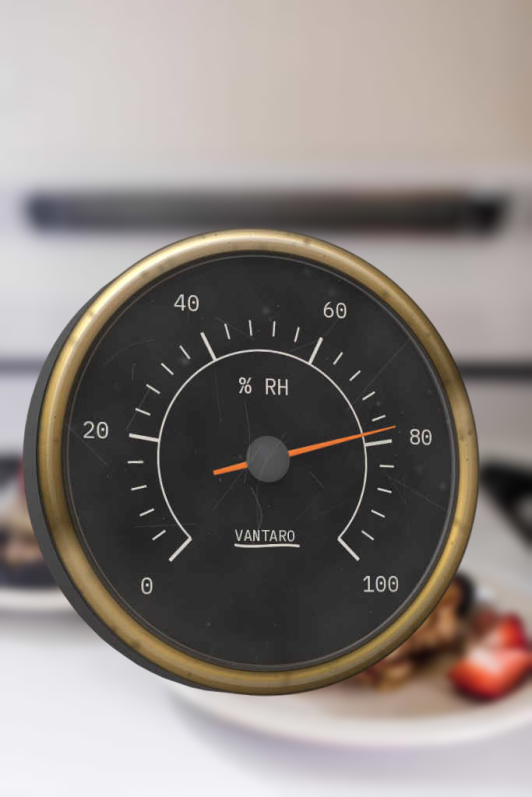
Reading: 78 %
